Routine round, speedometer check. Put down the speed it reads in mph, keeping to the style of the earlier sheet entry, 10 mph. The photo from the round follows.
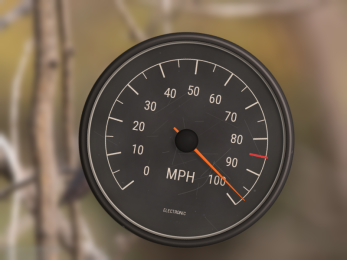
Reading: 97.5 mph
